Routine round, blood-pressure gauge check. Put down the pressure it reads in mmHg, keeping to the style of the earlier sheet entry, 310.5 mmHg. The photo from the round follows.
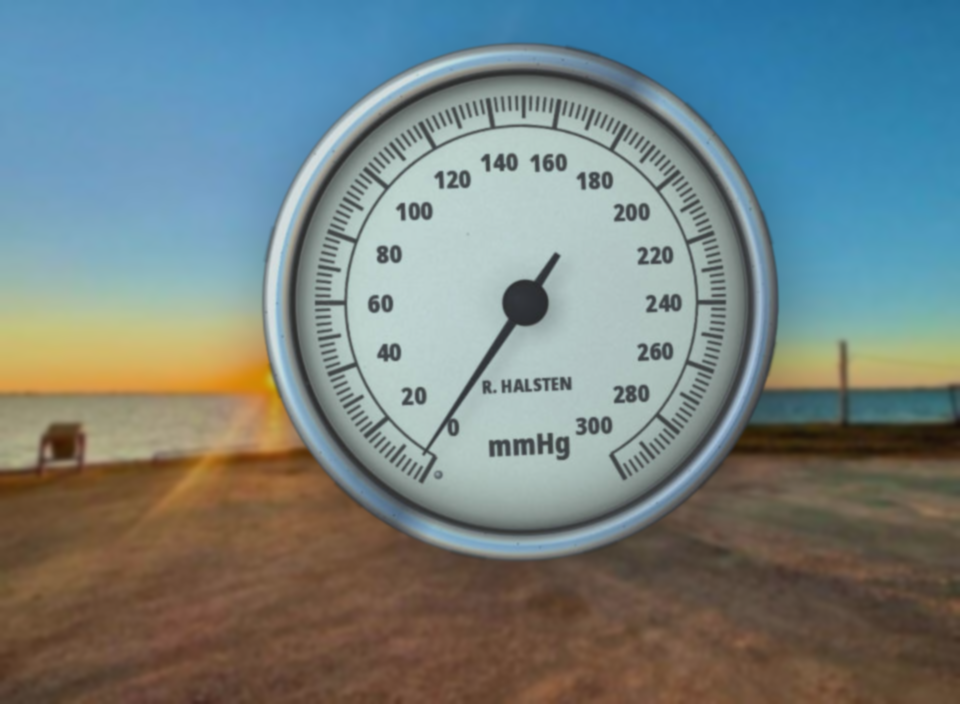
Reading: 4 mmHg
